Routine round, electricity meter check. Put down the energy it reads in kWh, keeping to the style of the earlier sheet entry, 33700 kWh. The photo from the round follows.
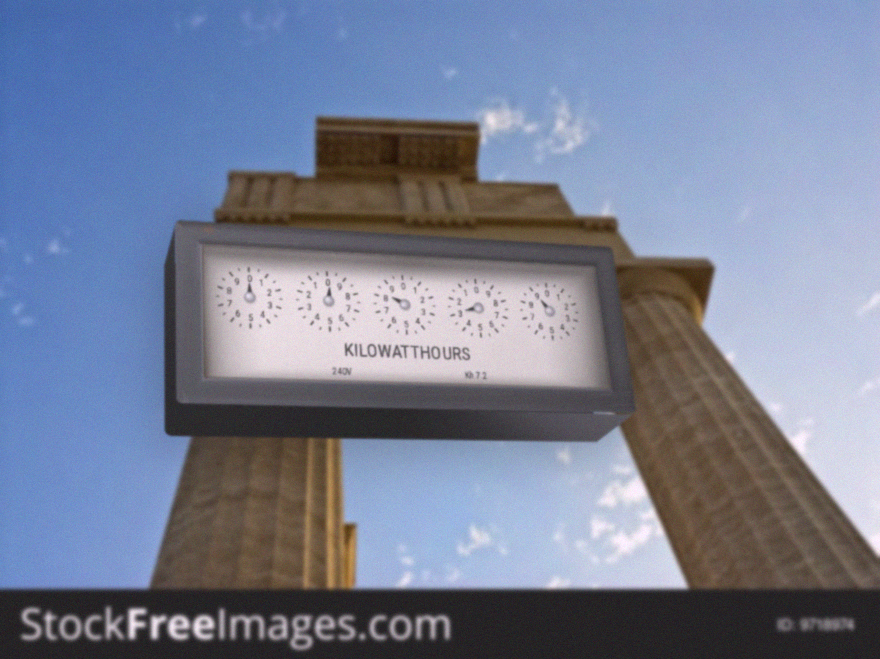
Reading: 99829 kWh
